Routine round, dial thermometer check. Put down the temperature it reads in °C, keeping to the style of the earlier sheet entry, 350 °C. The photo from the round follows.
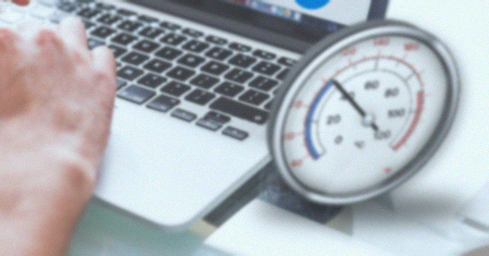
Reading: 40 °C
